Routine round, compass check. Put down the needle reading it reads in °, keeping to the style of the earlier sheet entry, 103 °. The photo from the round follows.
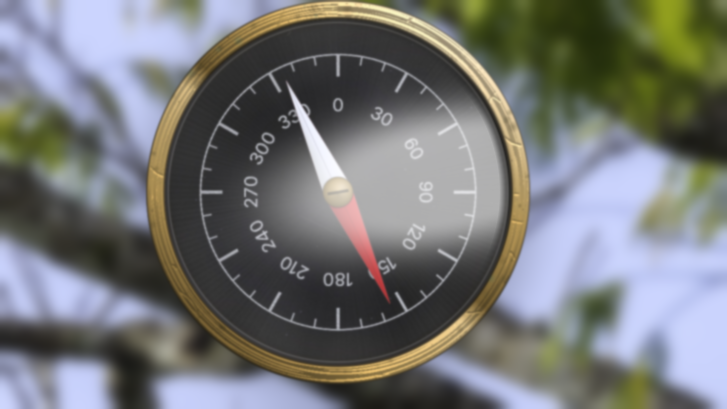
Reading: 155 °
